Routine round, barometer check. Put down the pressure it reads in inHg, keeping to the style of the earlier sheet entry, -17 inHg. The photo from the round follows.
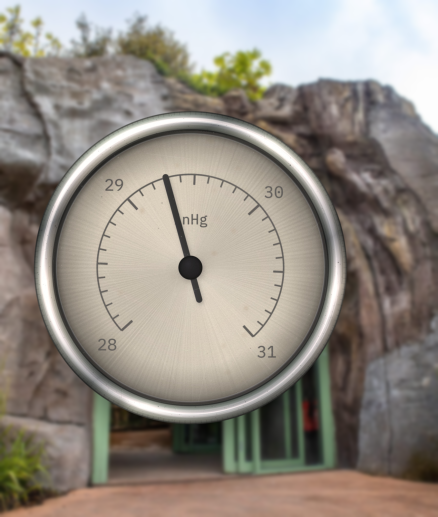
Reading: 29.3 inHg
